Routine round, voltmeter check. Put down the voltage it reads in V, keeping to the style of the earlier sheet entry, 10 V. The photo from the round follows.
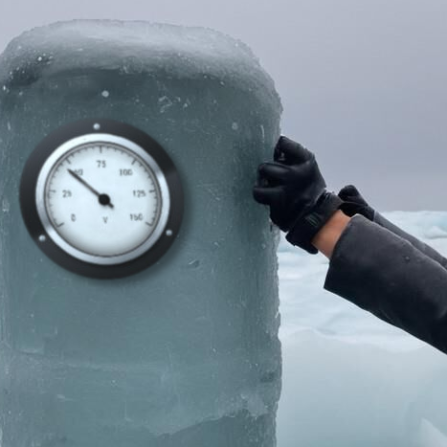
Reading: 45 V
